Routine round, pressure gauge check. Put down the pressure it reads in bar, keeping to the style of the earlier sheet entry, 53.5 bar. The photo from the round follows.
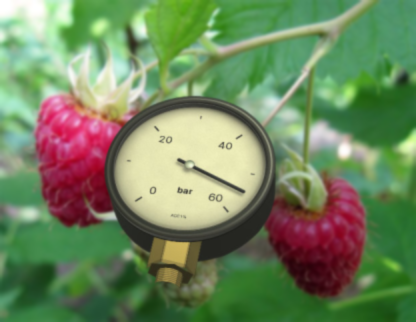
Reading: 55 bar
